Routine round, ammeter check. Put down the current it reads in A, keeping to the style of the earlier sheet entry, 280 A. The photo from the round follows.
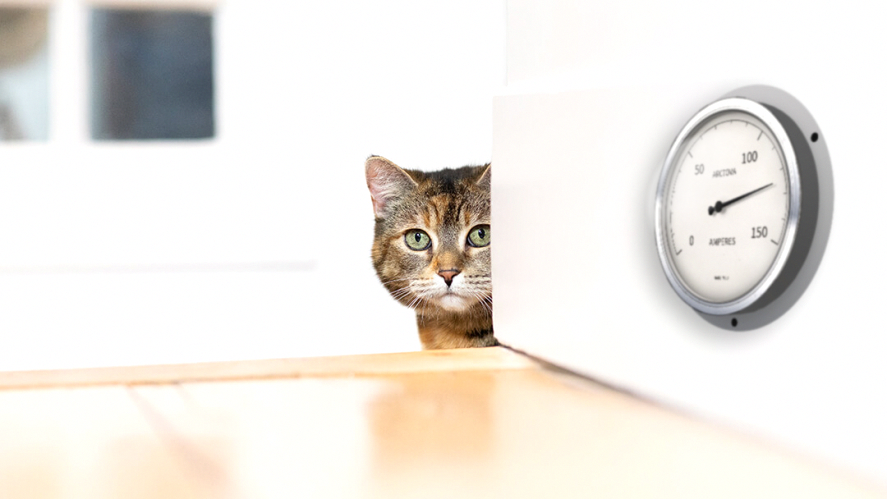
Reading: 125 A
